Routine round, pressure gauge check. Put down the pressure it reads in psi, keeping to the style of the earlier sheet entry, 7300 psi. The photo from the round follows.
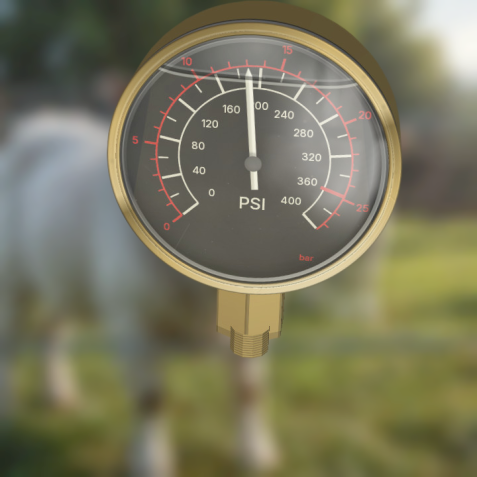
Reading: 190 psi
